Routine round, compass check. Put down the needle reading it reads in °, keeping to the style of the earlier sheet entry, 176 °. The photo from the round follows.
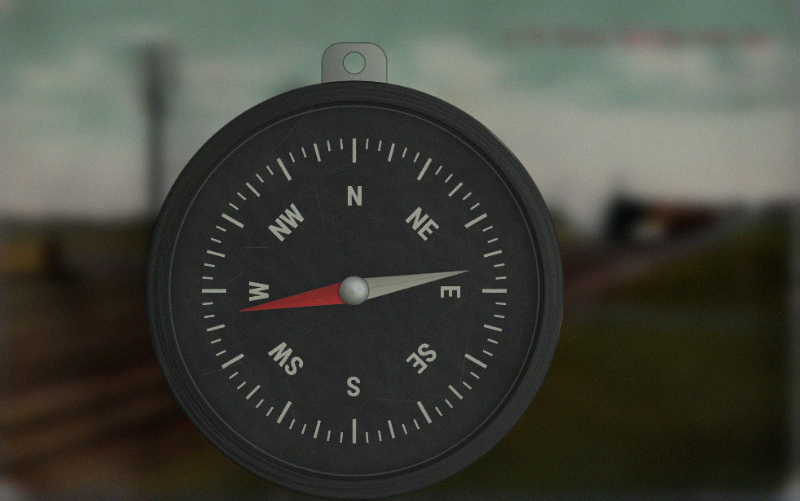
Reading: 260 °
